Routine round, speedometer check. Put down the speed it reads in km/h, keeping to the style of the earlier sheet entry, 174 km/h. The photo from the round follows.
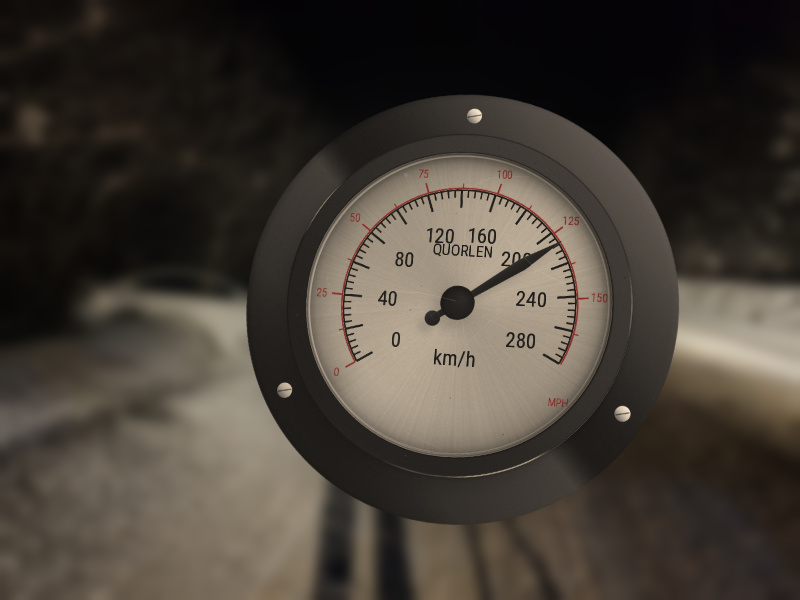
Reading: 208 km/h
